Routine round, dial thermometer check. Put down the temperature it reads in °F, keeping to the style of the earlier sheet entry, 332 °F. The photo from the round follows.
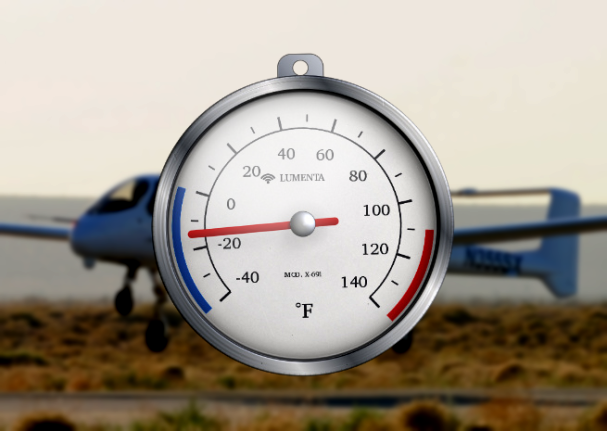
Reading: -15 °F
